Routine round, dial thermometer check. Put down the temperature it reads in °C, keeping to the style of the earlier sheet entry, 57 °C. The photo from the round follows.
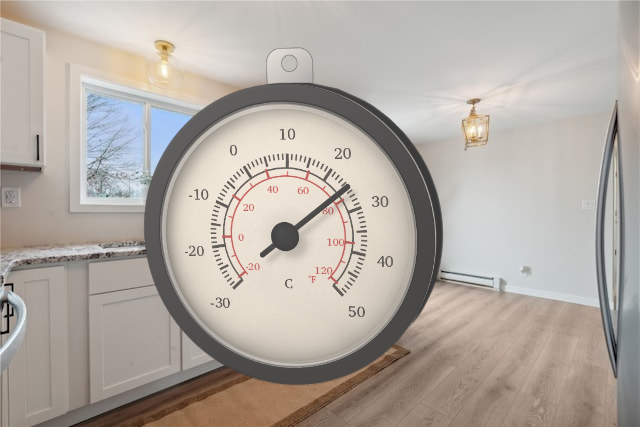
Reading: 25 °C
